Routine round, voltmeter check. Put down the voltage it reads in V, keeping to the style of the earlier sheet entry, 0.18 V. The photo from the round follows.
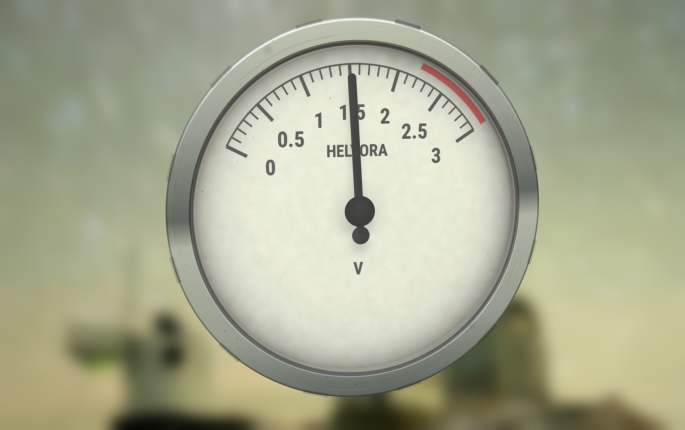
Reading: 1.5 V
